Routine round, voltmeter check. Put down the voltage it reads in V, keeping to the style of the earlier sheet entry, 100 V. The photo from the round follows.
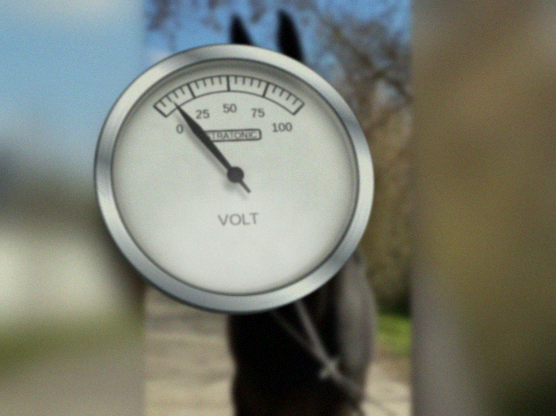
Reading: 10 V
